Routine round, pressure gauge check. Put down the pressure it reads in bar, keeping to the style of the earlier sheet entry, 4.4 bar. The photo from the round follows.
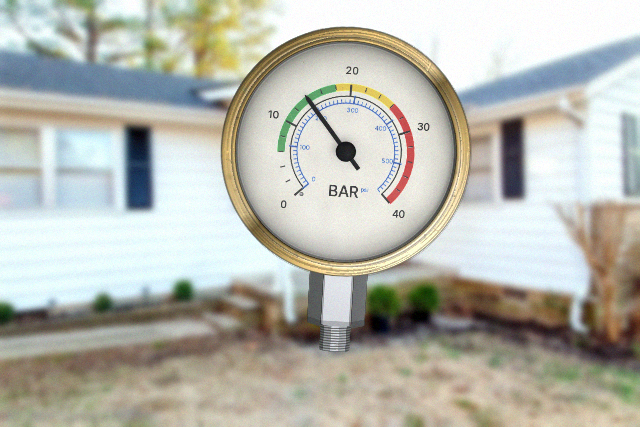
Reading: 14 bar
